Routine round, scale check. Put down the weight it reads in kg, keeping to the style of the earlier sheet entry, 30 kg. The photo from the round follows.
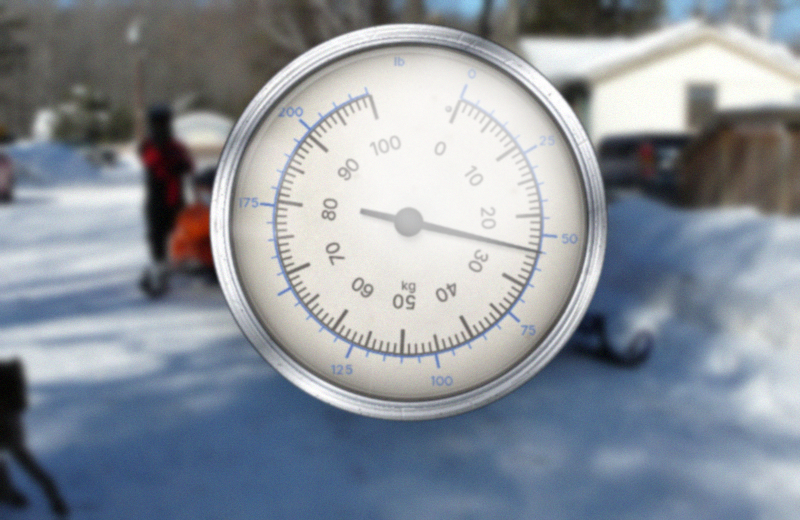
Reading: 25 kg
